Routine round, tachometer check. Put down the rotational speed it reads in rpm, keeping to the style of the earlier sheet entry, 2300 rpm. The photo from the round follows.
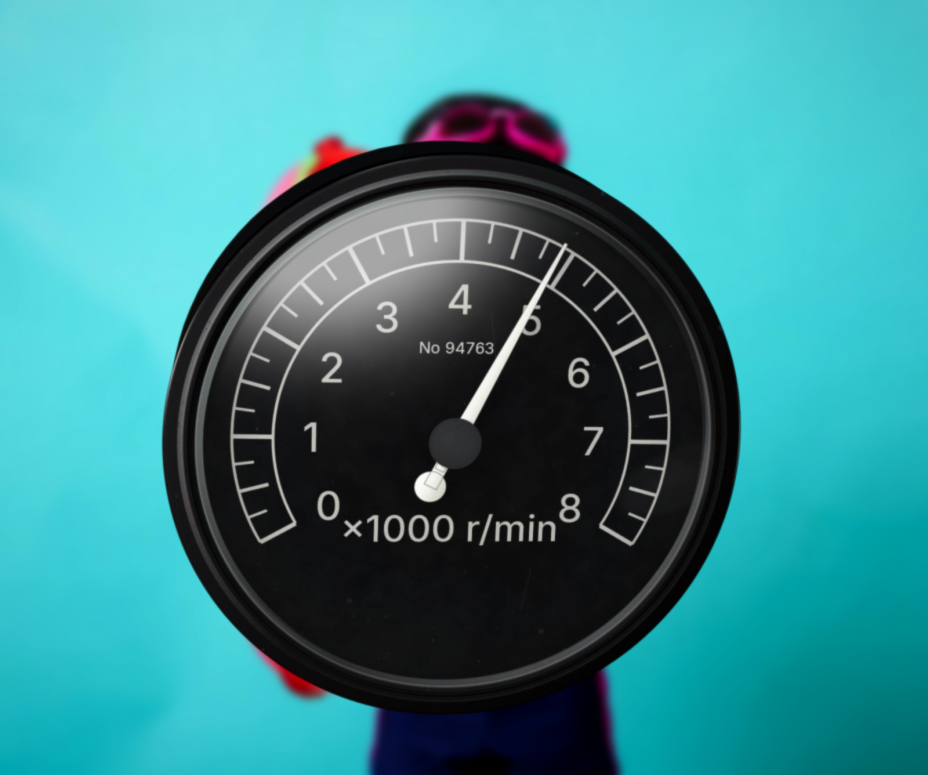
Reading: 4875 rpm
